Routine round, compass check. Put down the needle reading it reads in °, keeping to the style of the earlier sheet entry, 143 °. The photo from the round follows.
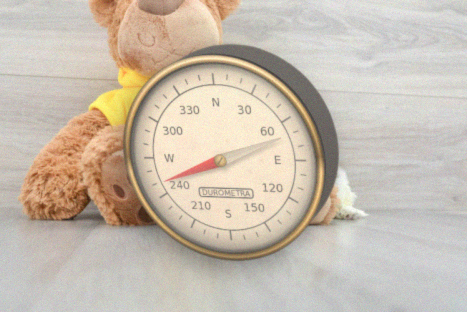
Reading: 250 °
